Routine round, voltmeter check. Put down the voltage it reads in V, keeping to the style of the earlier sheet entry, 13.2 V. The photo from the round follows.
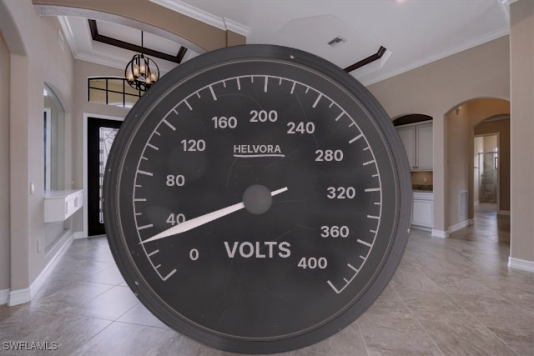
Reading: 30 V
